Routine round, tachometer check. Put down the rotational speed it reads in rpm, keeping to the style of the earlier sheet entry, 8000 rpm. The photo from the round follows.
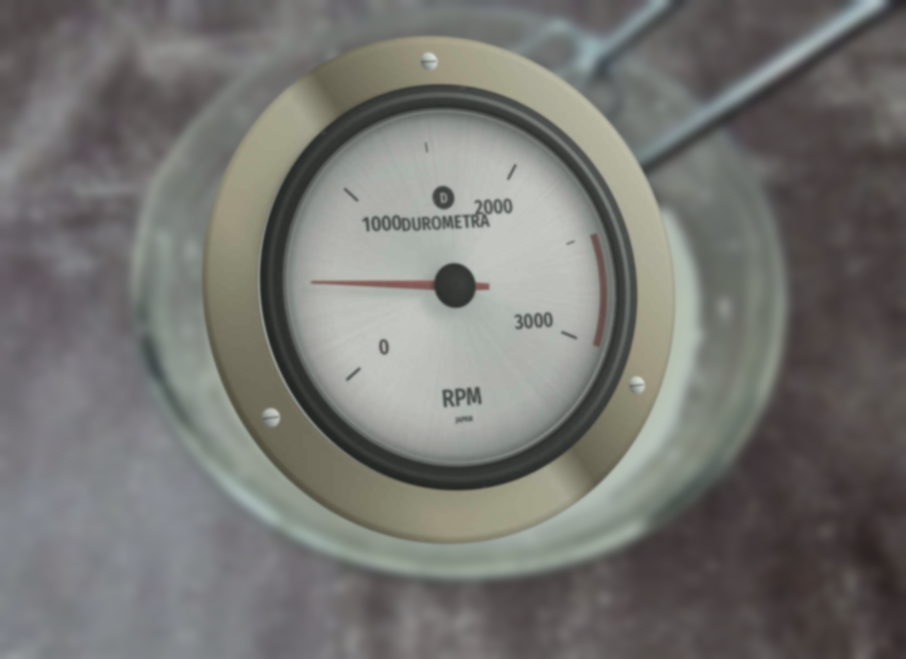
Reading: 500 rpm
